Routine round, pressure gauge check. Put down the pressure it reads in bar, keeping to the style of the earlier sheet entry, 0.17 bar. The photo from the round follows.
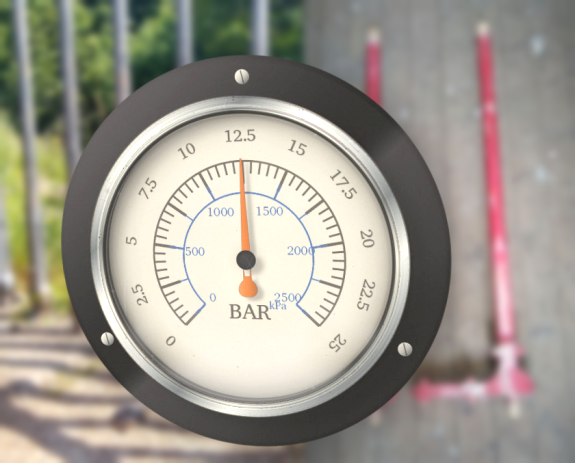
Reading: 12.5 bar
